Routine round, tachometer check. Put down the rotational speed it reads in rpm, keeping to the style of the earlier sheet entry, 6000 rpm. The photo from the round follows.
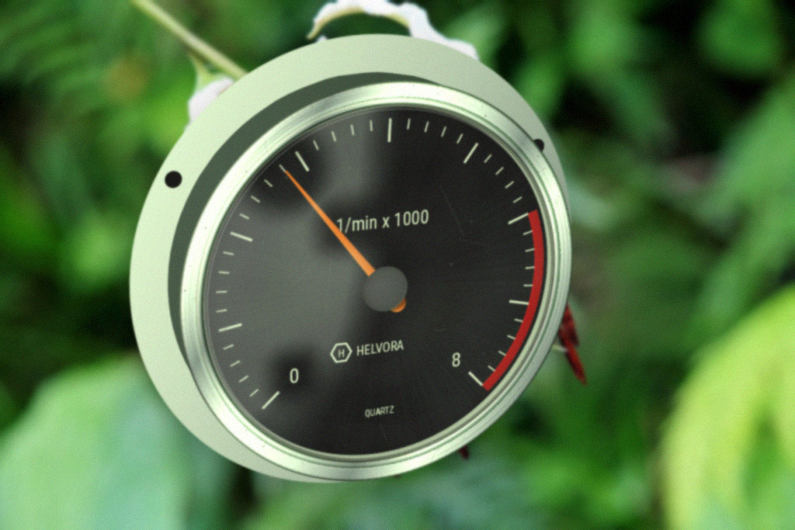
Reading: 2800 rpm
